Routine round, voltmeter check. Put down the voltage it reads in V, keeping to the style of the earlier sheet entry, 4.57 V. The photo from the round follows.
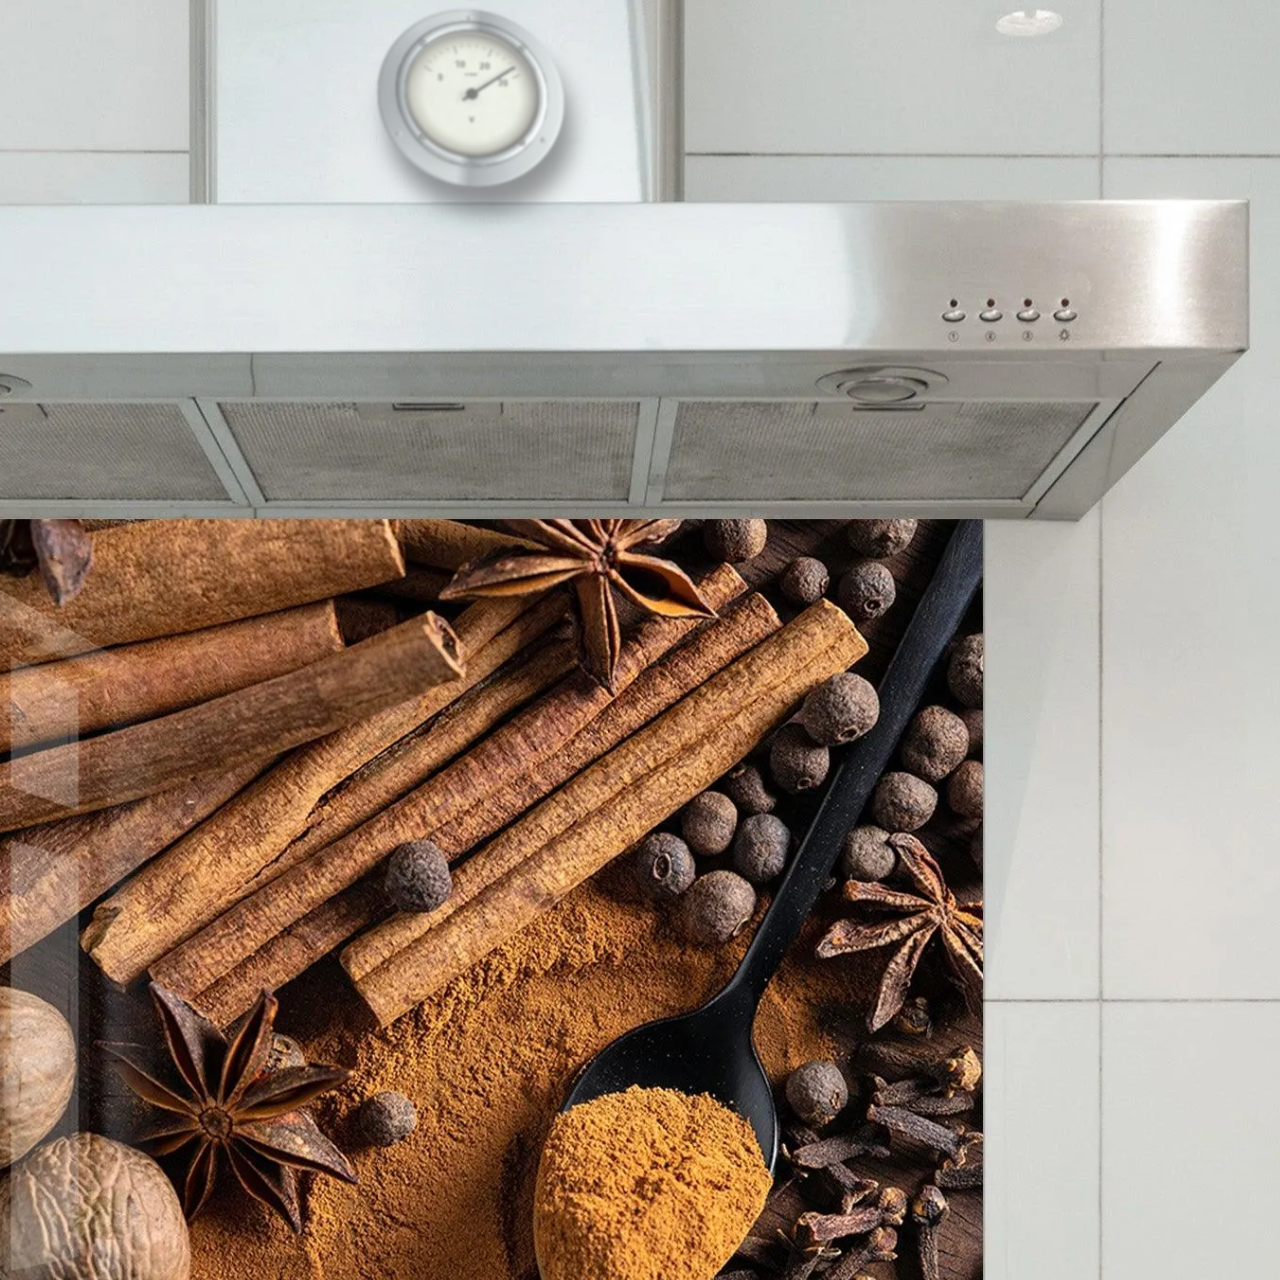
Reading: 28 V
